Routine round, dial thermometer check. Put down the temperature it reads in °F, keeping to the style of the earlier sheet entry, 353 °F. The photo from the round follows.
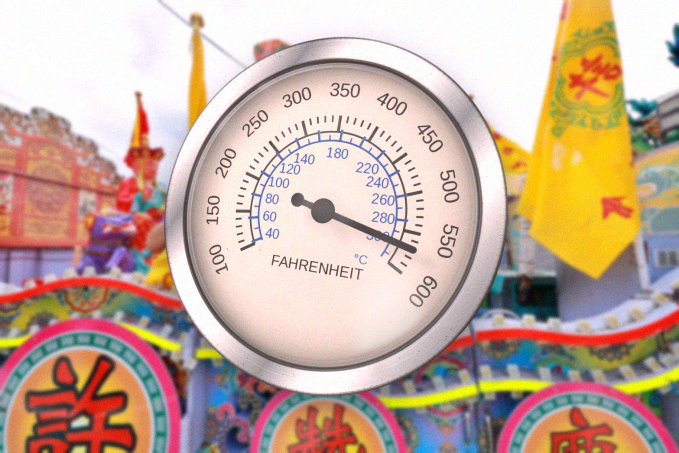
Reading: 570 °F
